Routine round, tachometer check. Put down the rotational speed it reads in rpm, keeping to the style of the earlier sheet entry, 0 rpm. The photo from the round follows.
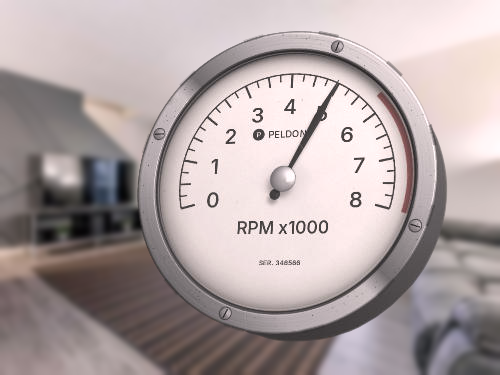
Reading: 5000 rpm
